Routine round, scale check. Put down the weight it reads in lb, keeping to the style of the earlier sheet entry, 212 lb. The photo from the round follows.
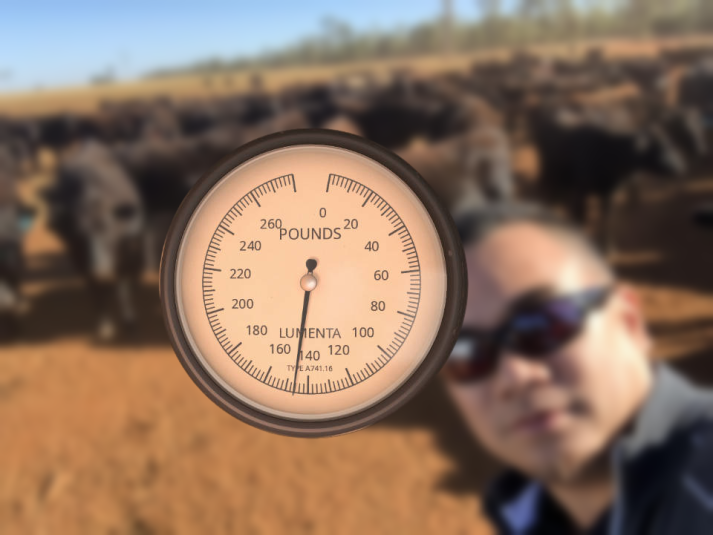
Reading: 146 lb
